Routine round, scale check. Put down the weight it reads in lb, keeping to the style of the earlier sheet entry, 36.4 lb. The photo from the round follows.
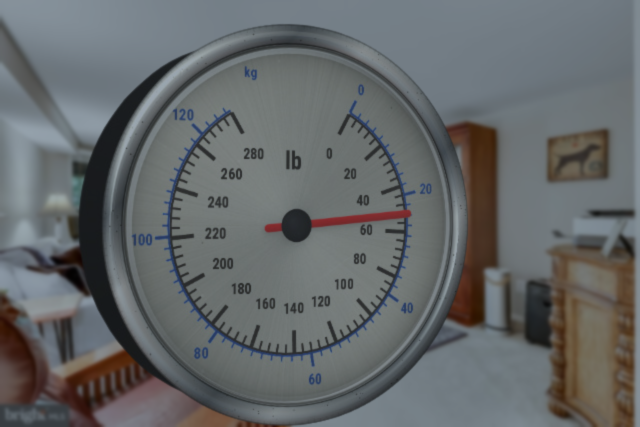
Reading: 52 lb
